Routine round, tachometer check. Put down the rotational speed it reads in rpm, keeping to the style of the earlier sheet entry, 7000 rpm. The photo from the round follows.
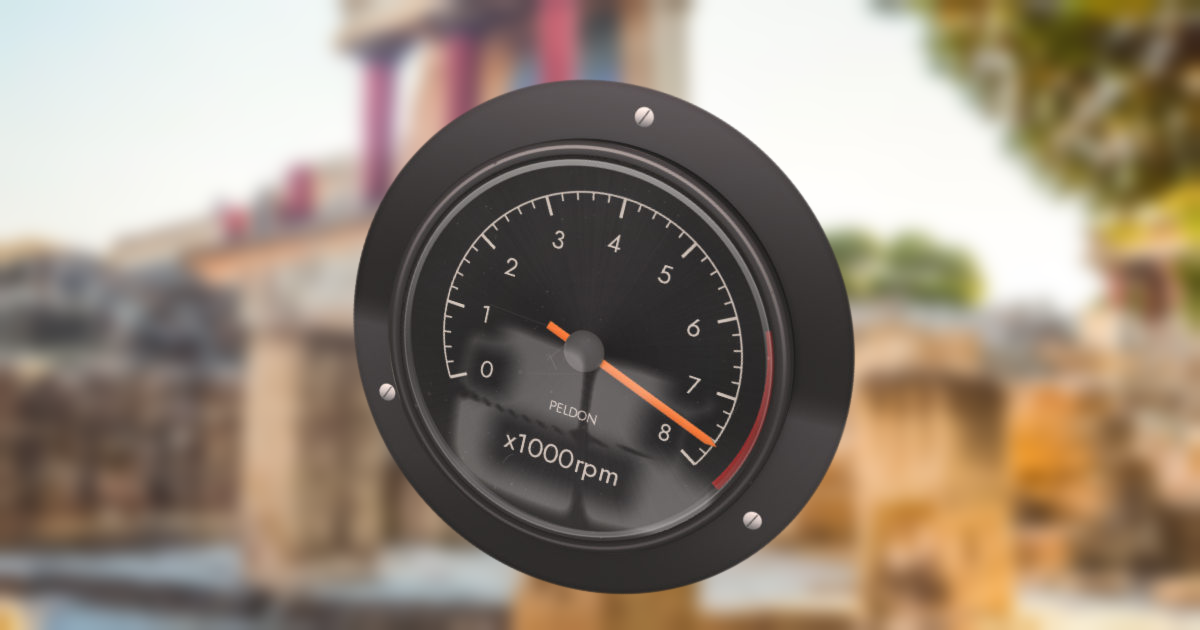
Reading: 7600 rpm
